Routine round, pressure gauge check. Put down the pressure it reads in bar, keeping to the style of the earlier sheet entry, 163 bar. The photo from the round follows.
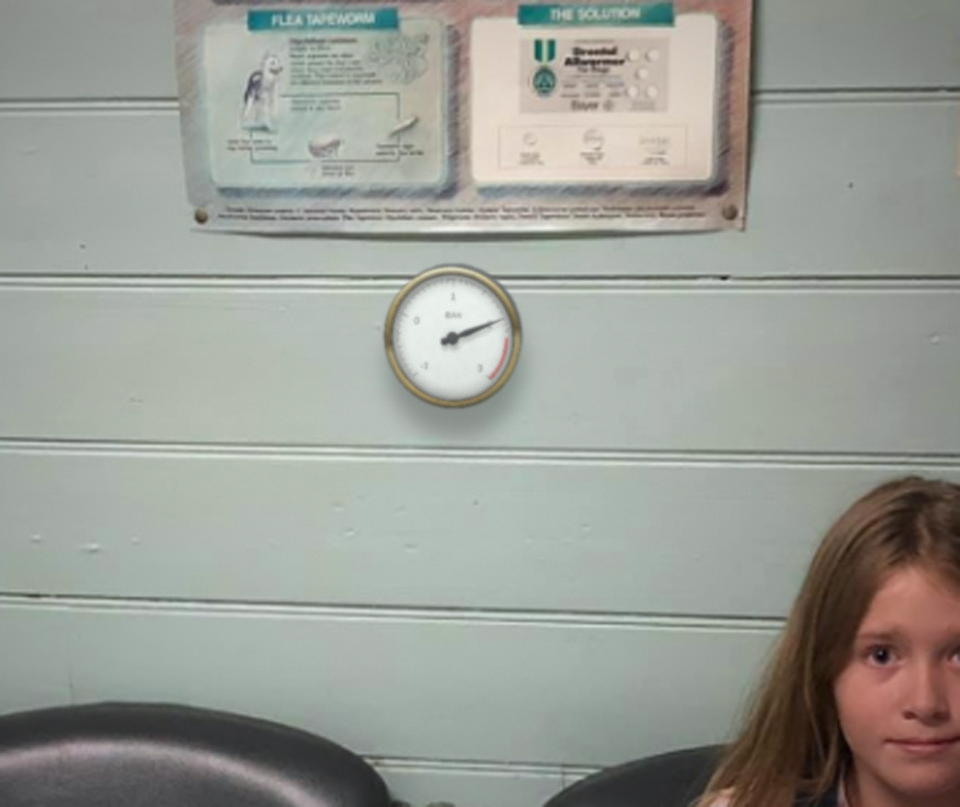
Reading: 2 bar
